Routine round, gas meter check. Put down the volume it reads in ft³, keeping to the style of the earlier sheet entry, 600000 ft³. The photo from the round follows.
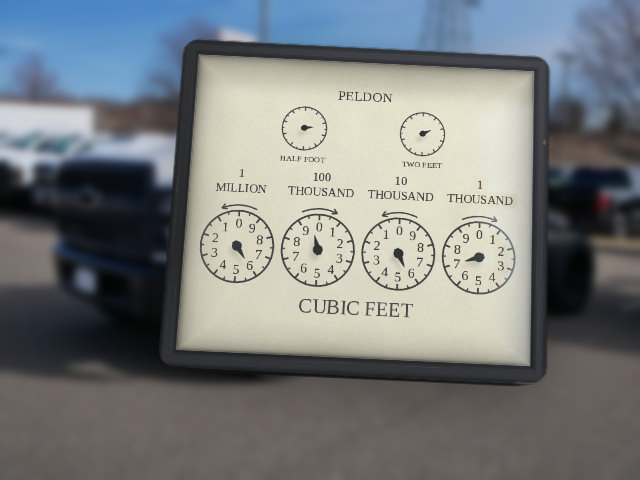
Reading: 595700 ft³
